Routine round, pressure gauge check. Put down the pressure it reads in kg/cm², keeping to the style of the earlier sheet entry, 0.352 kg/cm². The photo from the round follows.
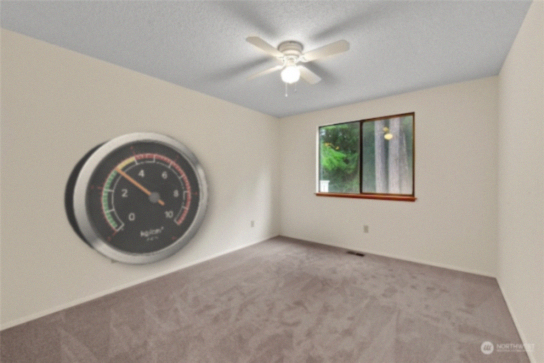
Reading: 3 kg/cm²
